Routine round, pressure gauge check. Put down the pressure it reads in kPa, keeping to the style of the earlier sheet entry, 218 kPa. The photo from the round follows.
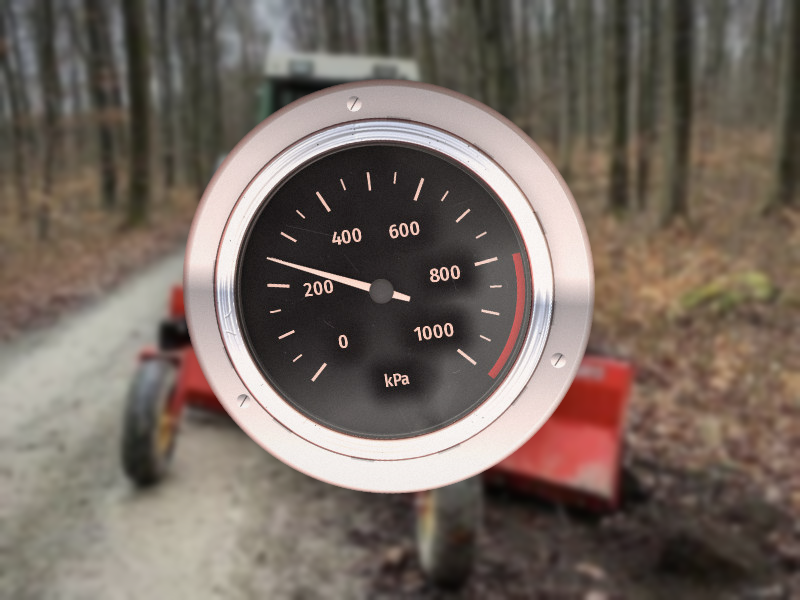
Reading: 250 kPa
